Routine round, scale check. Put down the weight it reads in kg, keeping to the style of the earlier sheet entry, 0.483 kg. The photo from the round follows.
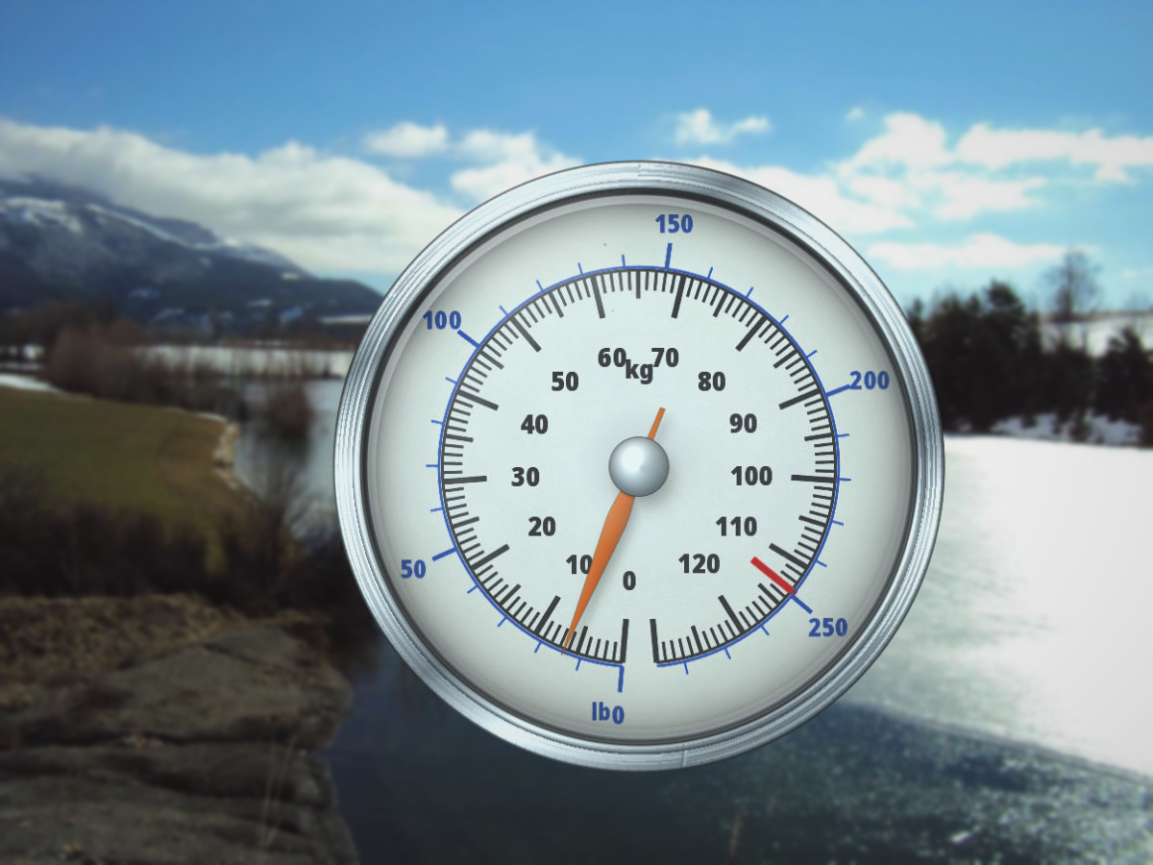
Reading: 6.5 kg
